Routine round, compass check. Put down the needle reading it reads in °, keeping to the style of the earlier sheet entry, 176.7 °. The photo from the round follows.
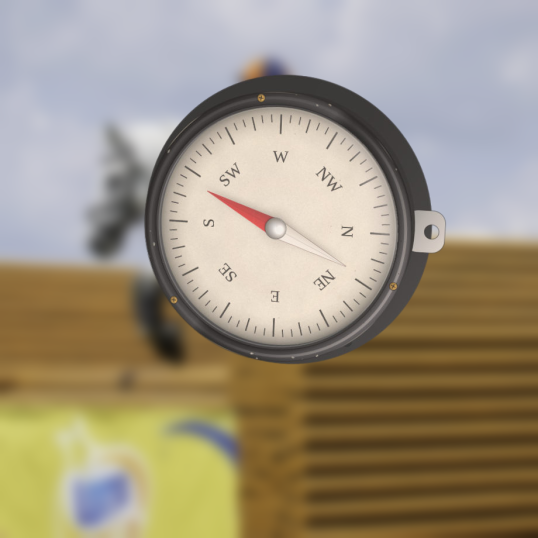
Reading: 205 °
